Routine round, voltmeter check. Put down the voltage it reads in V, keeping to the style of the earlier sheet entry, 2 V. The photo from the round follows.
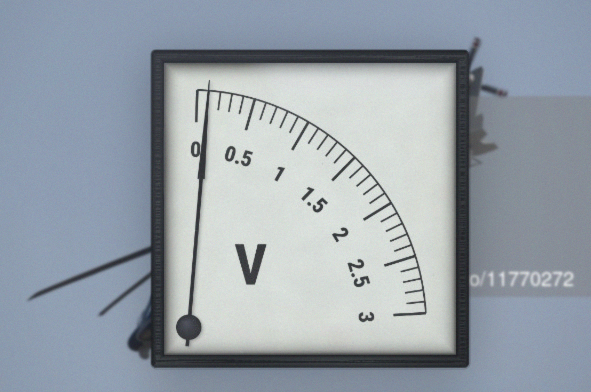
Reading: 0.1 V
